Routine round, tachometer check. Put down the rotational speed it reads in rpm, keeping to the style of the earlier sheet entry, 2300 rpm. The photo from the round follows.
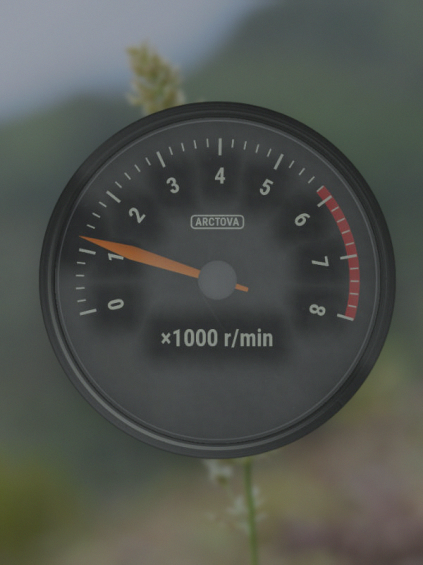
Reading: 1200 rpm
